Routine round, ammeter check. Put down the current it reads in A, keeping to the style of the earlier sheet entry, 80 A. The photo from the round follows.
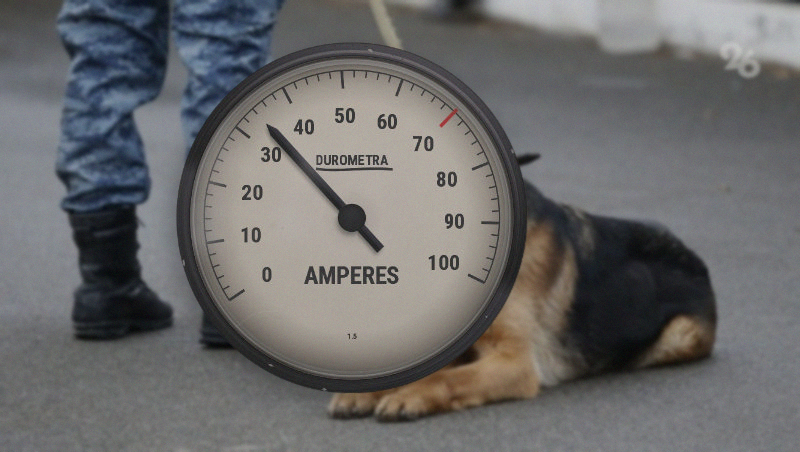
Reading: 34 A
